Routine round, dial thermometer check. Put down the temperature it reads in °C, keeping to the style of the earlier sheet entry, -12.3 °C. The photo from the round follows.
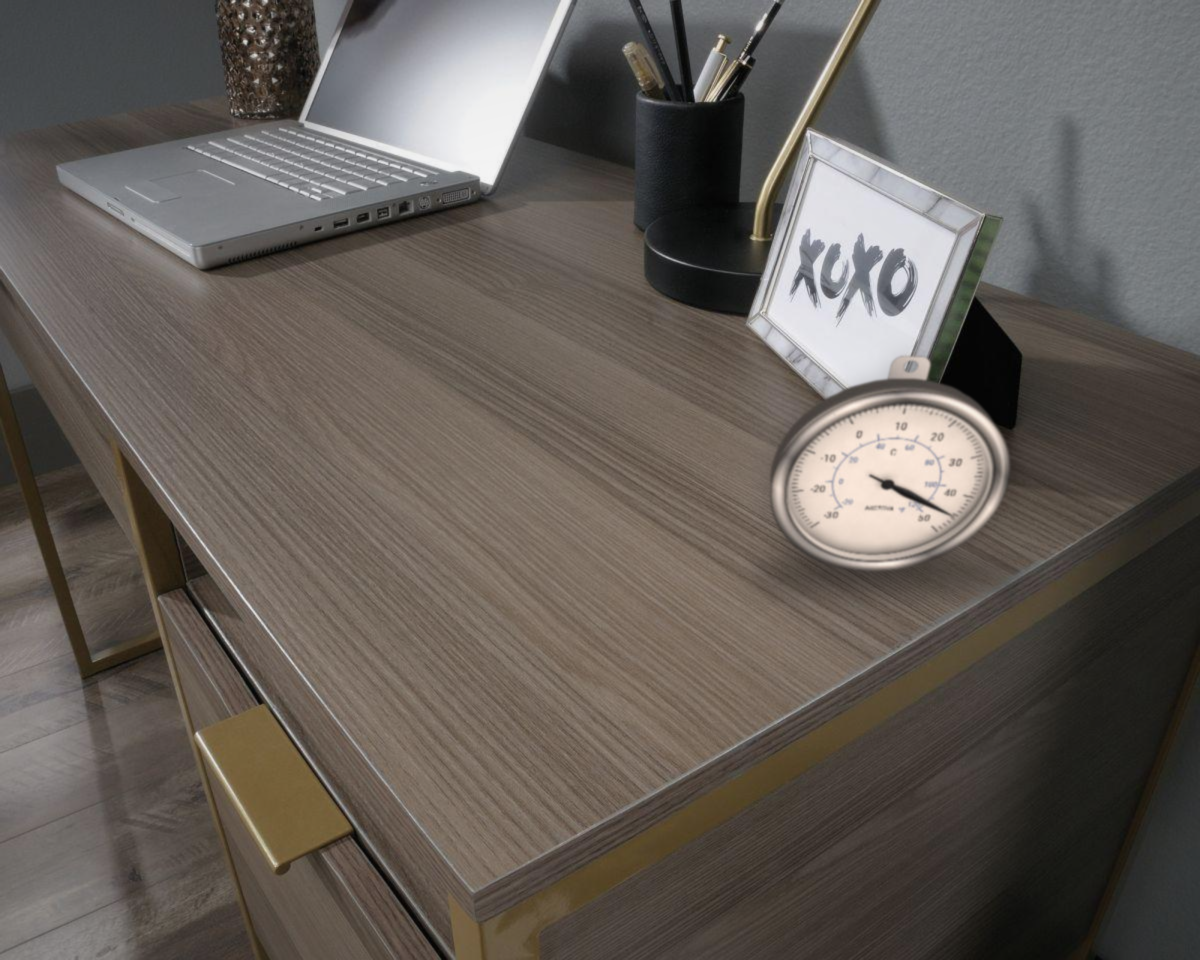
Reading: 45 °C
